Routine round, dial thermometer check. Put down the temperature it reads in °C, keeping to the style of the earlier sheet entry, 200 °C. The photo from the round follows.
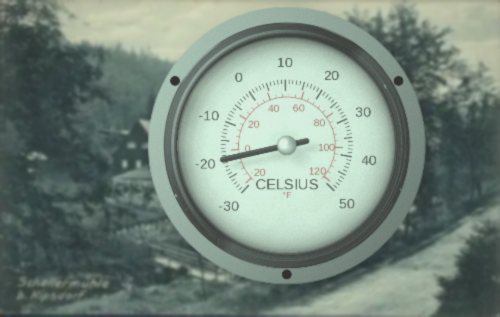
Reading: -20 °C
